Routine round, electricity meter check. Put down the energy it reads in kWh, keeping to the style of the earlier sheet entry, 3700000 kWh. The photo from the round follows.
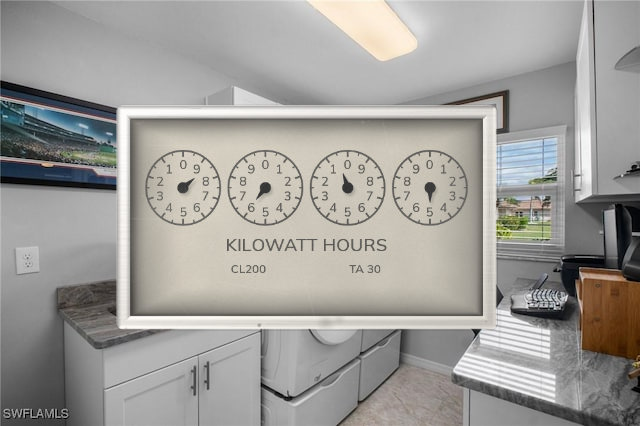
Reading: 8605 kWh
